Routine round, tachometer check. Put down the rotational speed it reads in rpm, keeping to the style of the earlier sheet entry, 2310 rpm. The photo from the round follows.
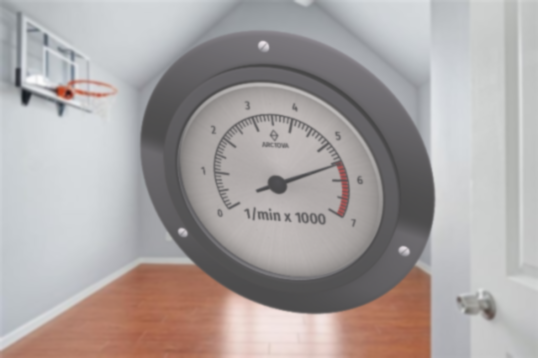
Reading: 5500 rpm
